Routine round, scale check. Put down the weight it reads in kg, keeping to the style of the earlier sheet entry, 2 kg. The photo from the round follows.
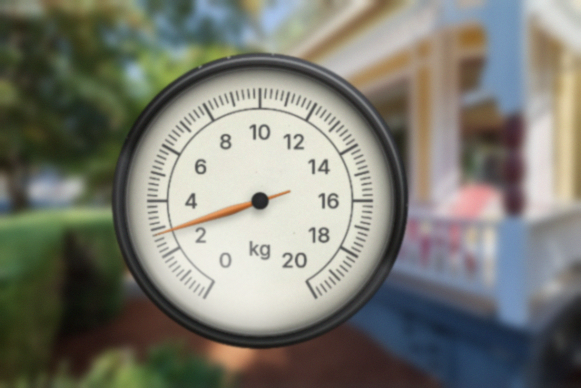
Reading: 2.8 kg
